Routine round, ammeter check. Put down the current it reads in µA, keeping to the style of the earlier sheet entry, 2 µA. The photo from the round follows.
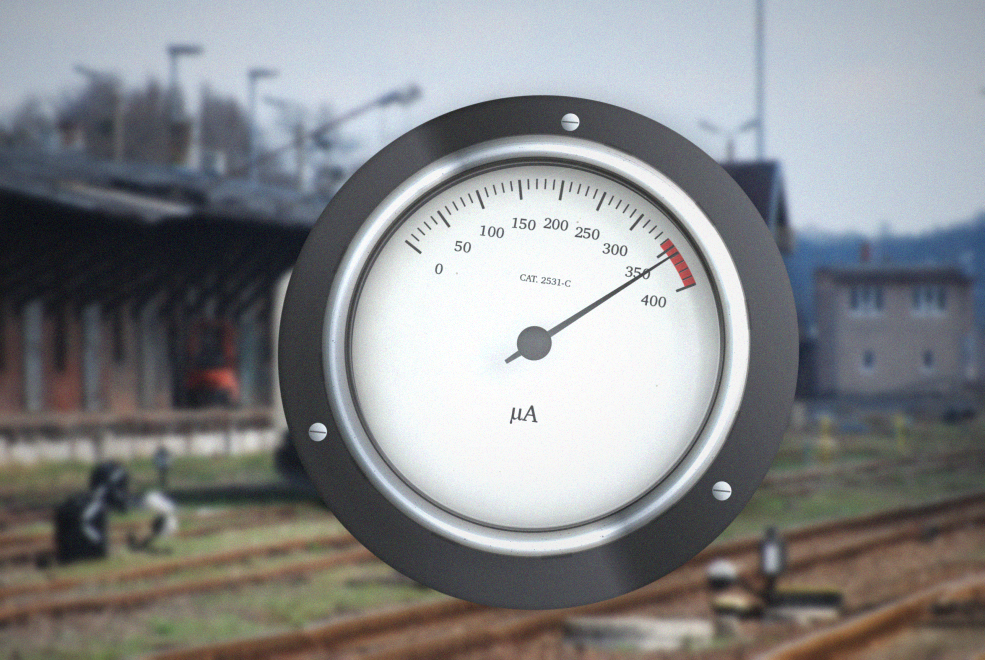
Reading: 360 µA
